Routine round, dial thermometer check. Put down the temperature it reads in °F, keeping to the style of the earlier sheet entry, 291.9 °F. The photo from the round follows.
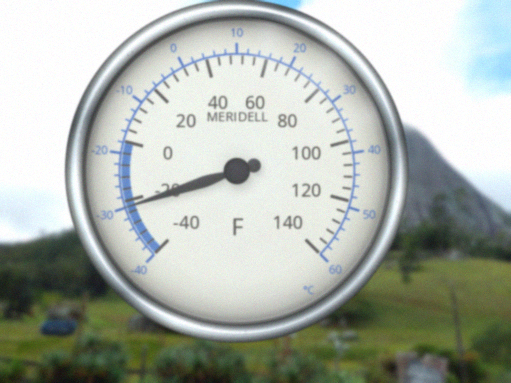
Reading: -22 °F
